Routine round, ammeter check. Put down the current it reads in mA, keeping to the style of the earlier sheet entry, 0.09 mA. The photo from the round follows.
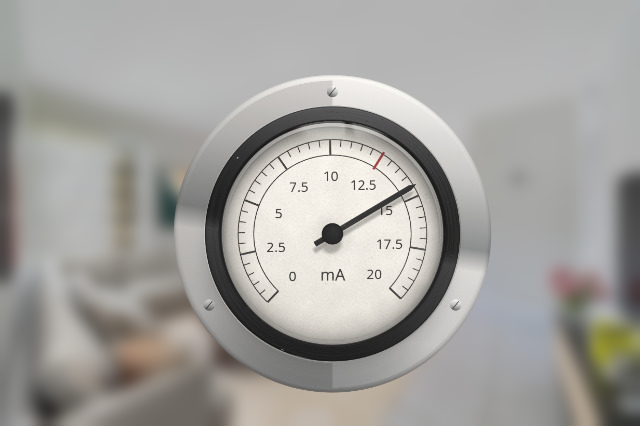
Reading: 14.5 mA
